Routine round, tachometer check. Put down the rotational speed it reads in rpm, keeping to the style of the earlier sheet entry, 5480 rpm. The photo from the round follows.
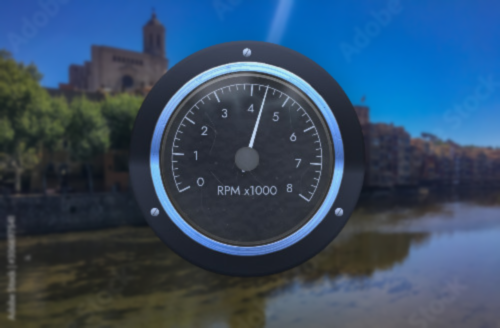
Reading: 4400 rpm
